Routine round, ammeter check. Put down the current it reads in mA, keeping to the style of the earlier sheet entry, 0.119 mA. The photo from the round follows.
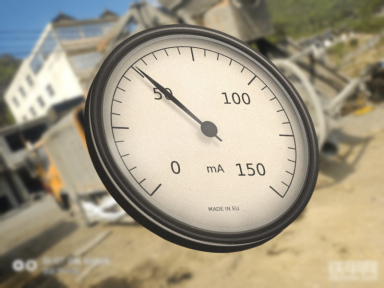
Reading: 50 mA
